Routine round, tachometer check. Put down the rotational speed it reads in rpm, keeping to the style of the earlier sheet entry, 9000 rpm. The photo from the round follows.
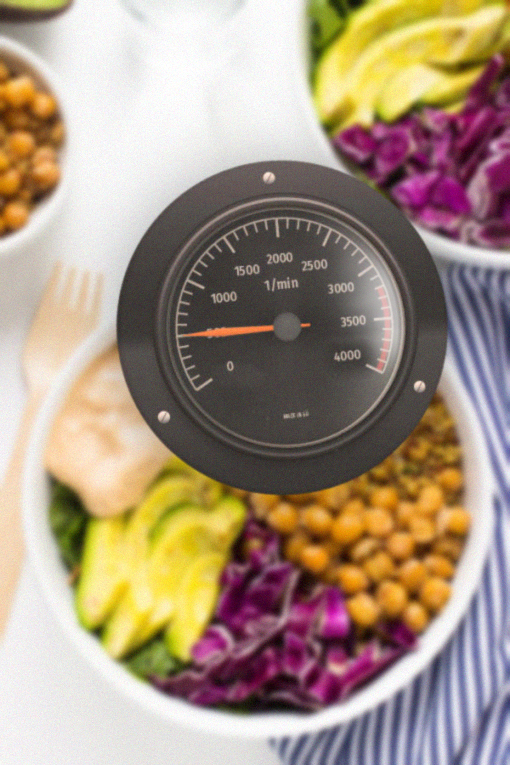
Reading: 500 rpm
